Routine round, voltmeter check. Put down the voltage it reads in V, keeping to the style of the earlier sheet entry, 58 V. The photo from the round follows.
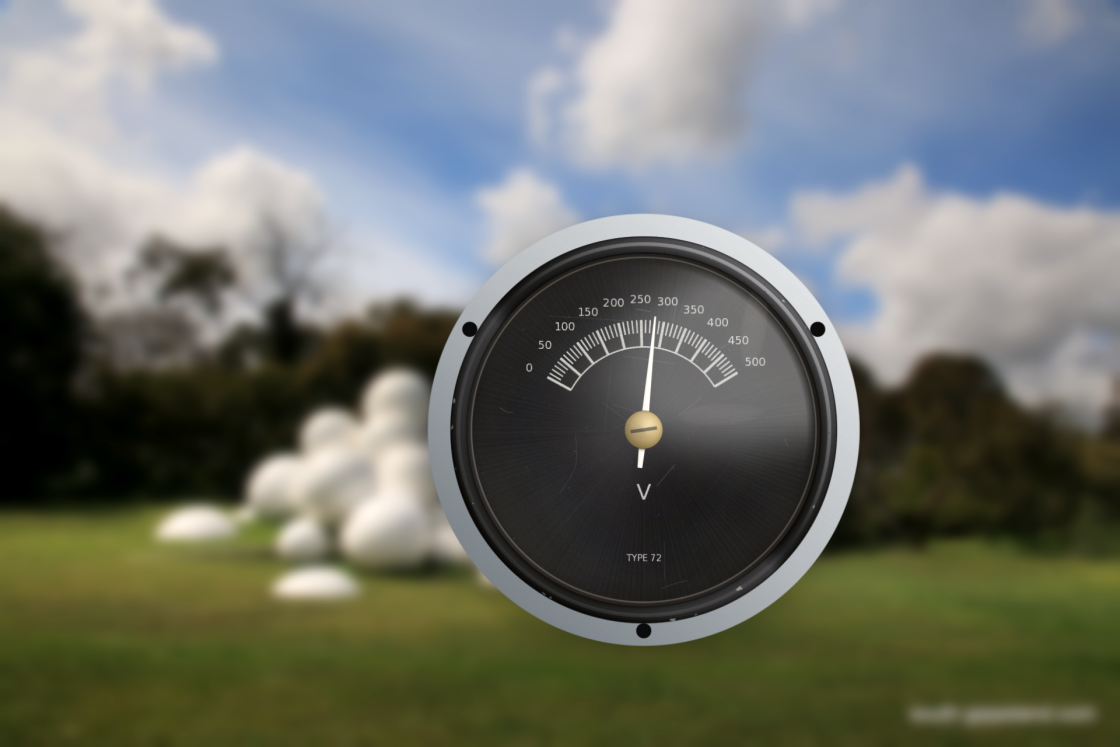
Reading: 280 V
